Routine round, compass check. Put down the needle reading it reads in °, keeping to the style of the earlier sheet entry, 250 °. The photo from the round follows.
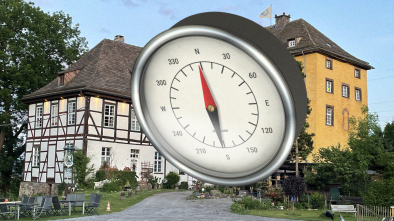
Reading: 0 °
